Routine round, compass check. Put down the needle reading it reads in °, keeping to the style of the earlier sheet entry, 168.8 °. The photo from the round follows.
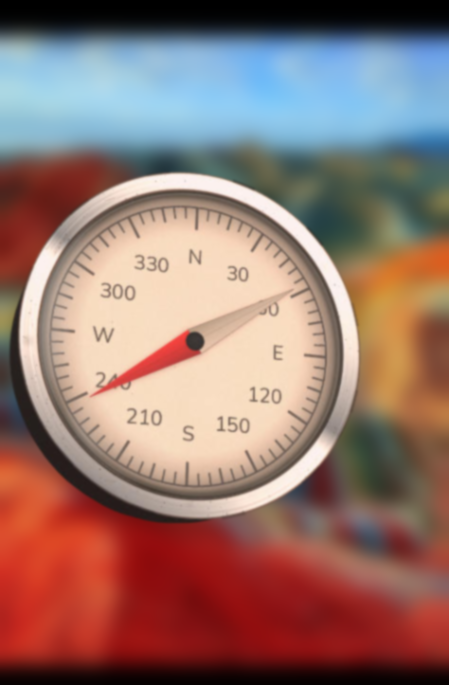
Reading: 237.5 °
